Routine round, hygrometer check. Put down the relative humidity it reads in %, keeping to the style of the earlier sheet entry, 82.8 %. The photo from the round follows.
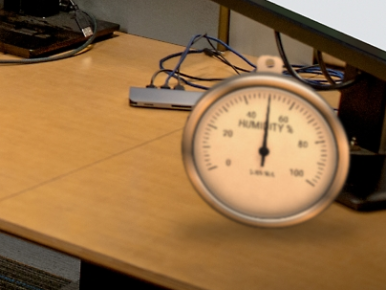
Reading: 50 %
